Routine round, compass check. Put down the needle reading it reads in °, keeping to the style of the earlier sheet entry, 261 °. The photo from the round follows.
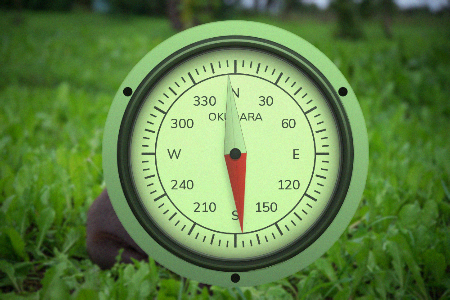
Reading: 175 °
